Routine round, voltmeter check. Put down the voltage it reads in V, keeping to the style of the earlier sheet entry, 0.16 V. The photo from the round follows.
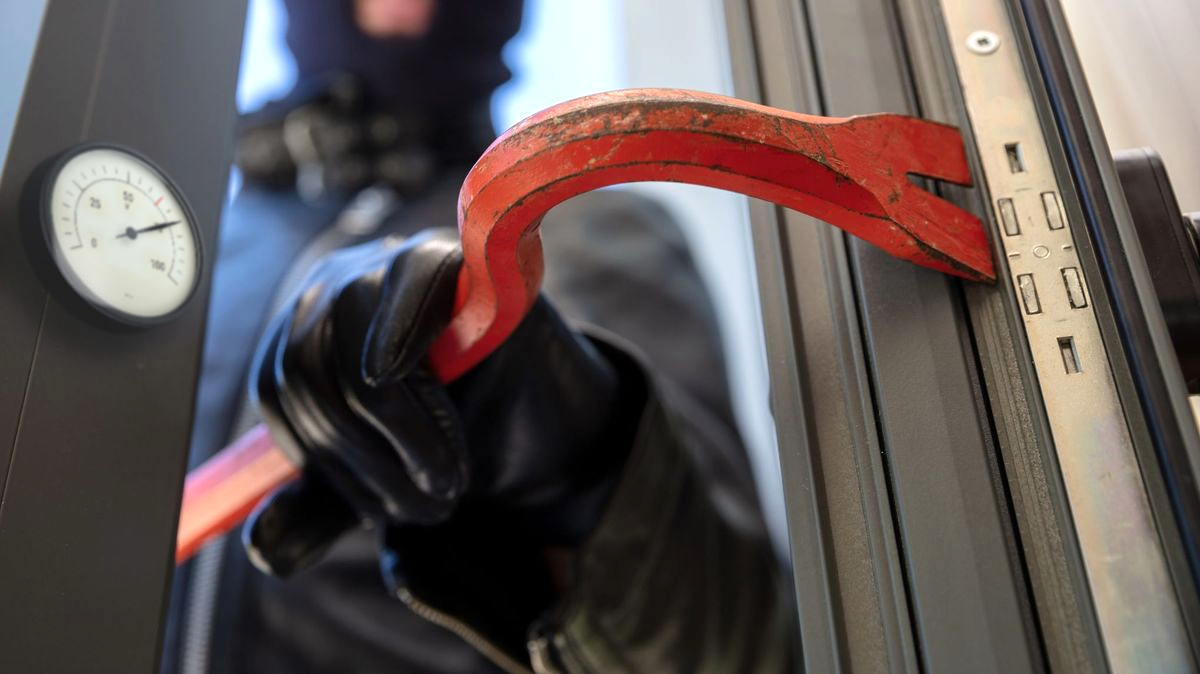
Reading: 75 V
